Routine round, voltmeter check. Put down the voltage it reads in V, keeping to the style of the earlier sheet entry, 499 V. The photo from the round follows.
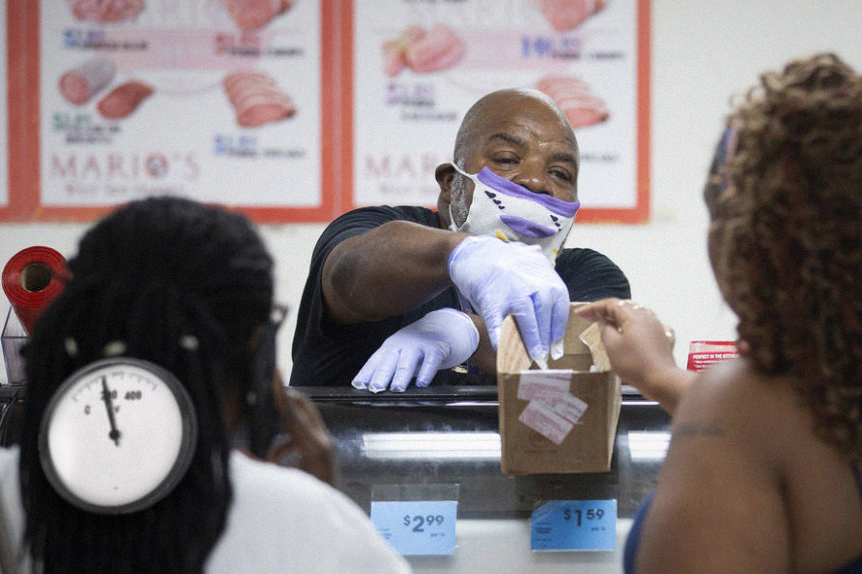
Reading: 200 V
